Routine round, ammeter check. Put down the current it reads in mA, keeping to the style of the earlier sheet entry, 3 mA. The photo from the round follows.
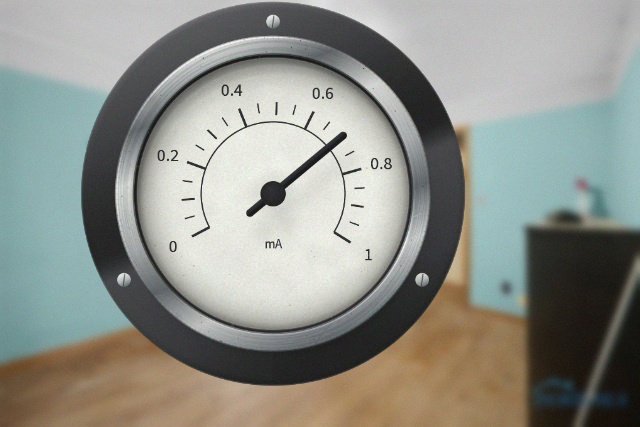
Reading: 0.7 mA
